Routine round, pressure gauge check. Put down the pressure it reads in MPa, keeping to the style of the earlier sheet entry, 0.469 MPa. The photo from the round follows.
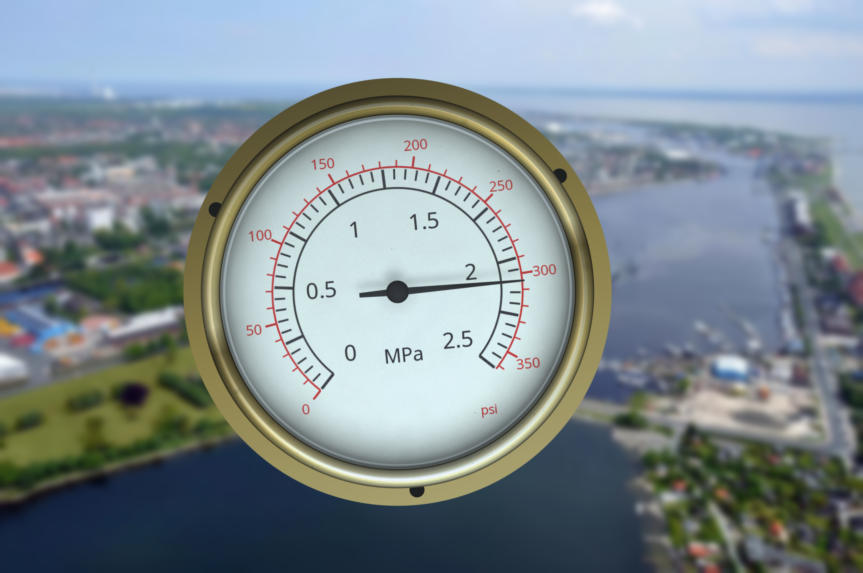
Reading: 2.1 MPa
